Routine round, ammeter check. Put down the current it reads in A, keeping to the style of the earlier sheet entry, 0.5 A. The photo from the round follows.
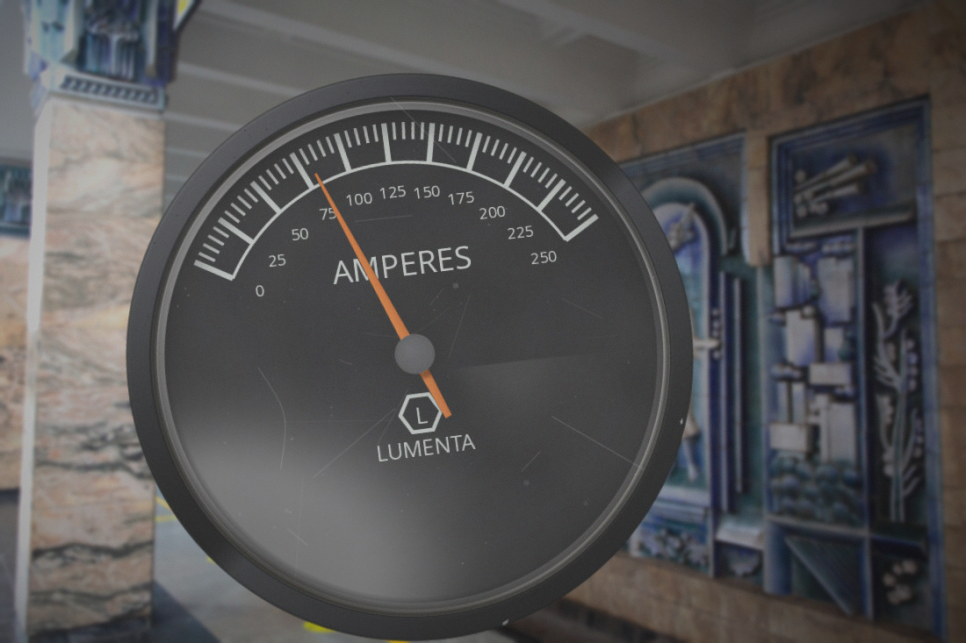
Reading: 80 A
